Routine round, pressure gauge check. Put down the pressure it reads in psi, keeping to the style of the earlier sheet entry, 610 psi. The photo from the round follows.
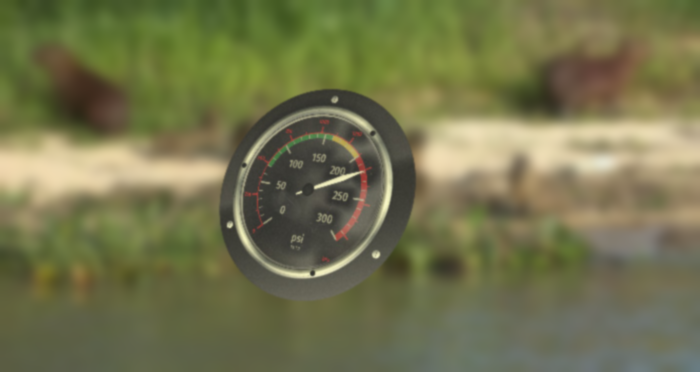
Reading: 220 psi
